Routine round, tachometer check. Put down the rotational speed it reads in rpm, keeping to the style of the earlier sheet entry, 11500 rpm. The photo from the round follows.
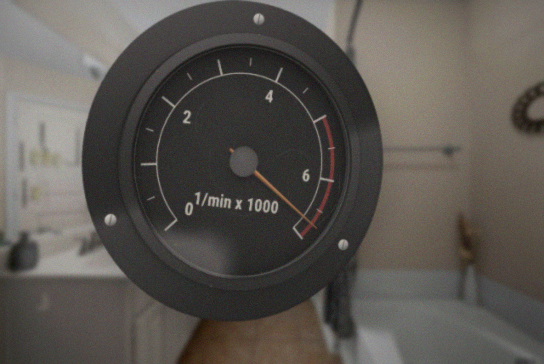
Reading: 6750 rpm
